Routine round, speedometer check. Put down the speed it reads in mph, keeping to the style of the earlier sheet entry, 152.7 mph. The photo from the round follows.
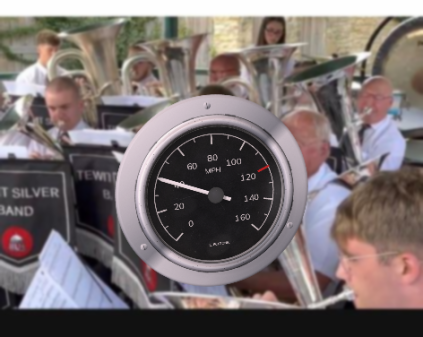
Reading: 40 mph
